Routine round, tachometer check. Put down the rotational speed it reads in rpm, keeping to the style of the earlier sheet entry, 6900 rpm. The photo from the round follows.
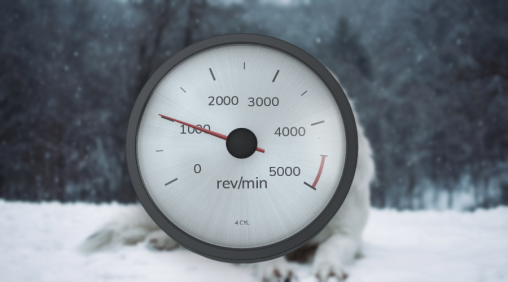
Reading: 1000 rpm
